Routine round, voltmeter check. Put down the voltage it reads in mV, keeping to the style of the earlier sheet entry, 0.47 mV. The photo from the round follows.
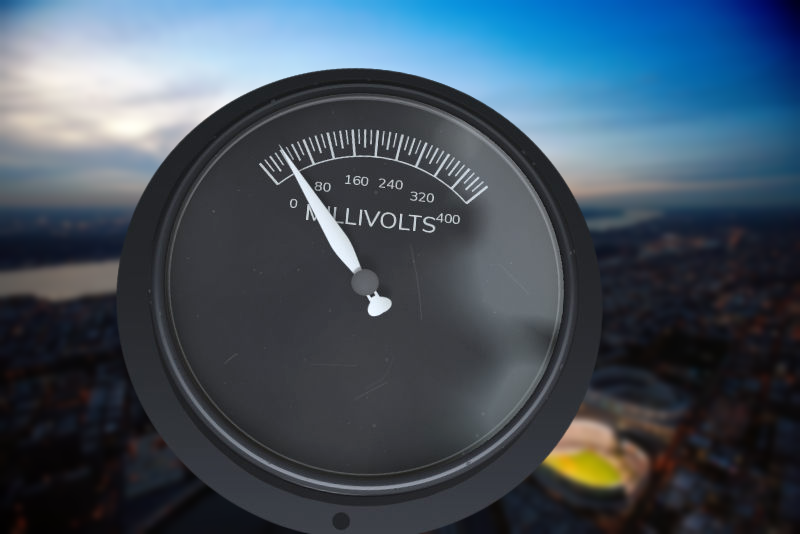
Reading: 40 mV
